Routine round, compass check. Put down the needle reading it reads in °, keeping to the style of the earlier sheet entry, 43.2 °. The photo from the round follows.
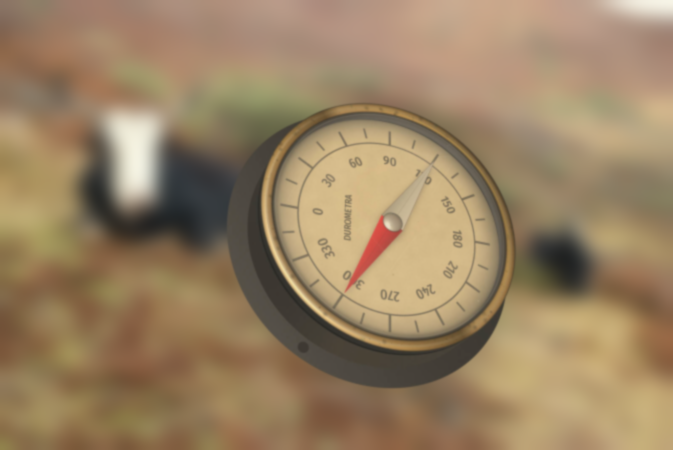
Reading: 300 °
